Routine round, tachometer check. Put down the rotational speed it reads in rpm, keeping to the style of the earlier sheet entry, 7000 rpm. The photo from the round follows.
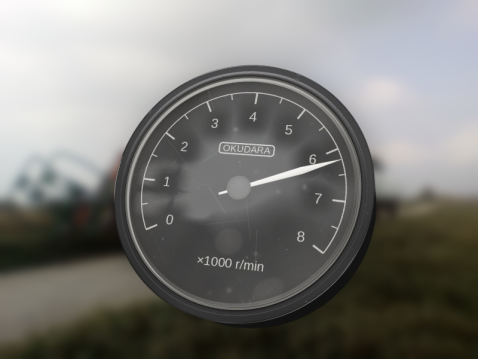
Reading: 6250 rpm
